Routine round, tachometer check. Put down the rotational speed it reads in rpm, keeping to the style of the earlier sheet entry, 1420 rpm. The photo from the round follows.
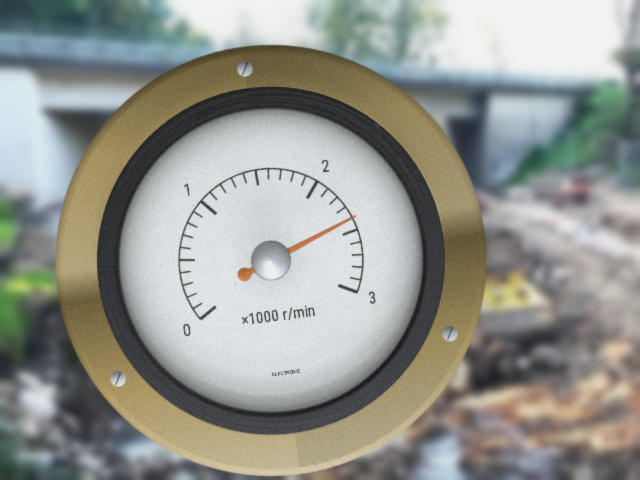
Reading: 2400 rpm
